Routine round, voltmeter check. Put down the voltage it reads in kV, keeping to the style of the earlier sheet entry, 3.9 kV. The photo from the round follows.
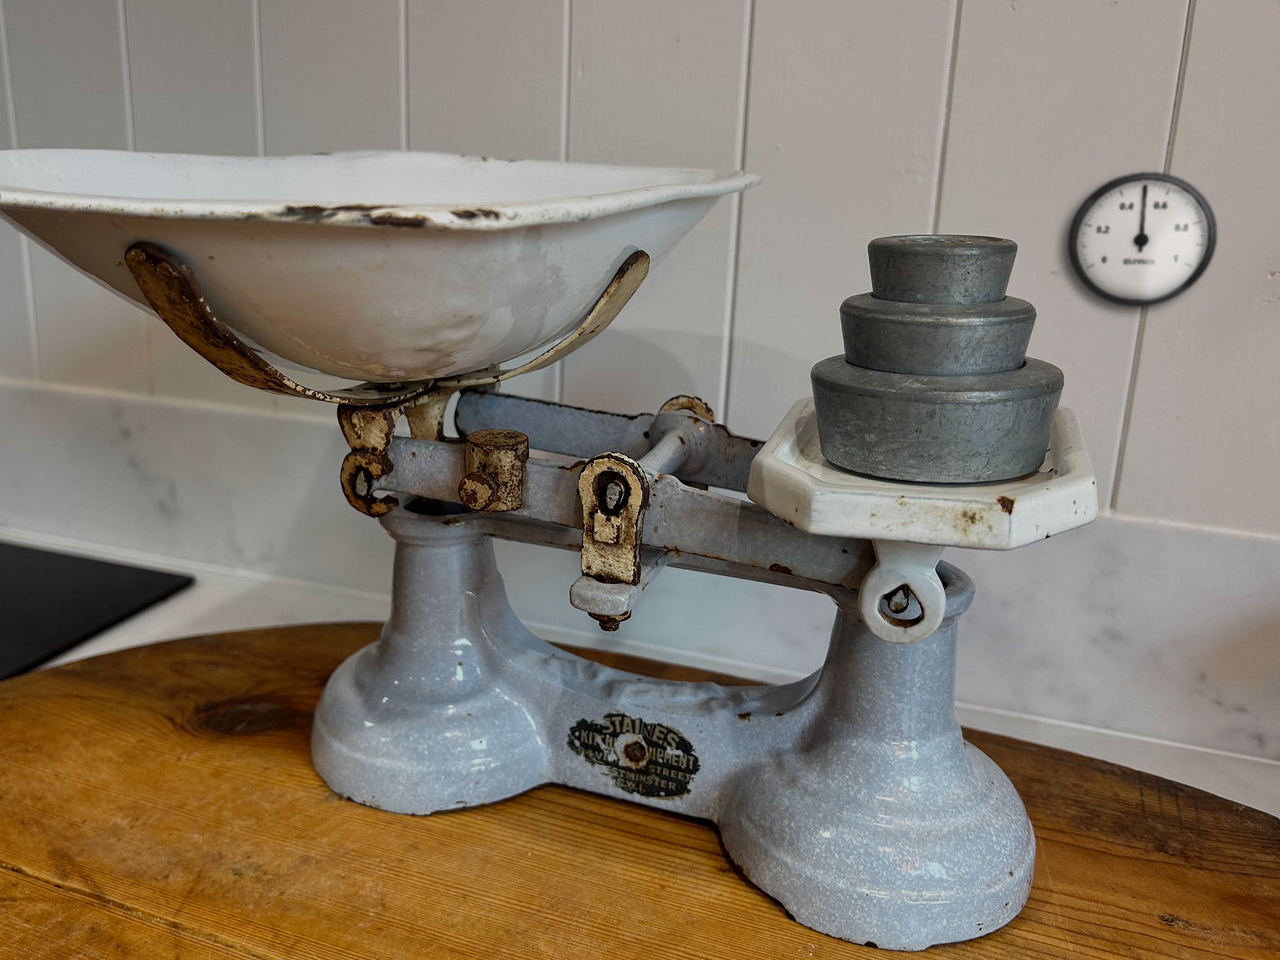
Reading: 0.5 kV
